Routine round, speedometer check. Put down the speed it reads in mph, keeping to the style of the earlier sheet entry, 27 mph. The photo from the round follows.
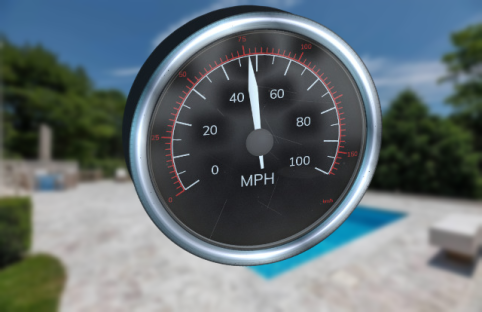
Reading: 47.5 mph
